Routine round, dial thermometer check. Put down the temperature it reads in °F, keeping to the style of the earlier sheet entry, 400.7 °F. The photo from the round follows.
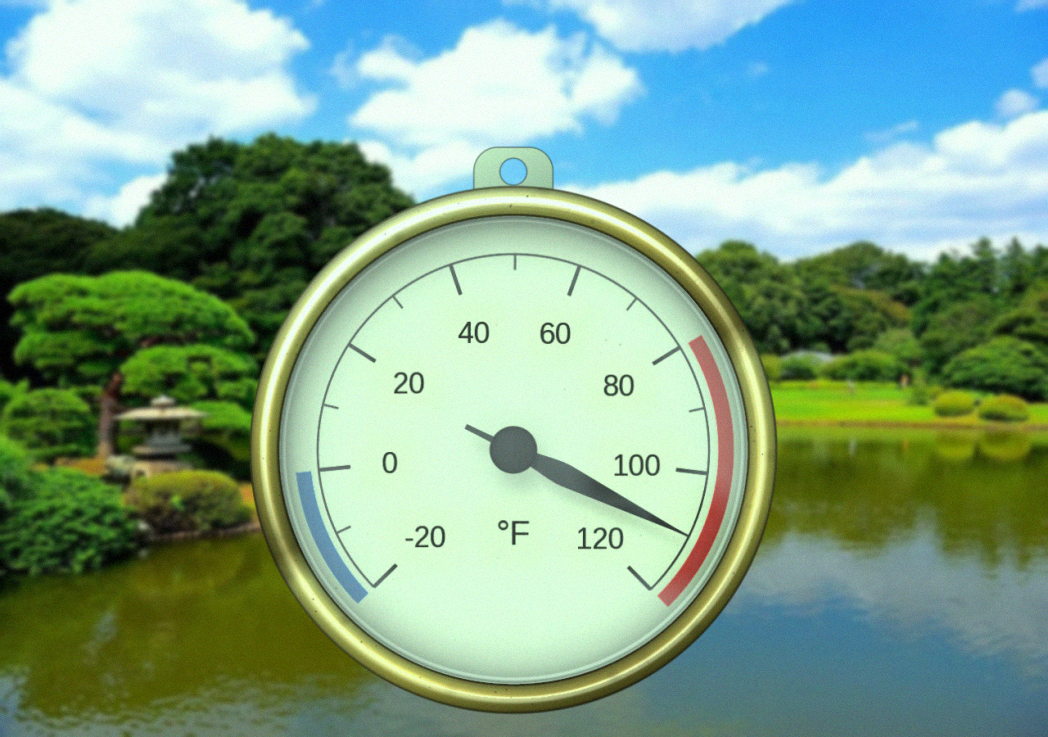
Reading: 110 °F
